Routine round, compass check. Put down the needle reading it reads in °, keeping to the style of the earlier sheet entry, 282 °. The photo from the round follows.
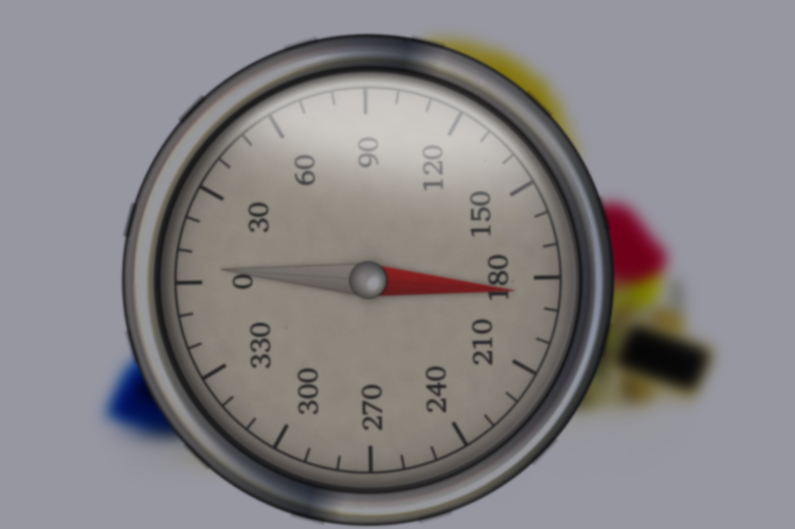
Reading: 185 °
